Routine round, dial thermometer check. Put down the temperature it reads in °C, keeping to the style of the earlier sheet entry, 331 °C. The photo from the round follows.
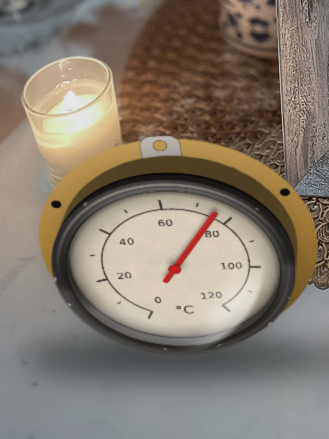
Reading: 75 °C
